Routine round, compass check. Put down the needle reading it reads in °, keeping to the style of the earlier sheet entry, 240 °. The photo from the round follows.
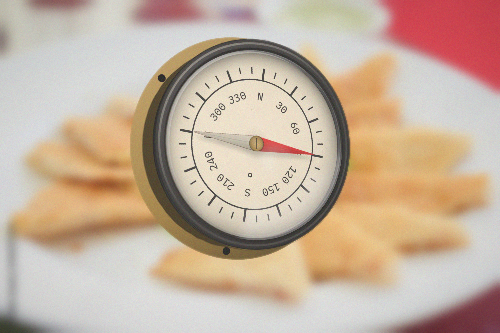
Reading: 90 °
